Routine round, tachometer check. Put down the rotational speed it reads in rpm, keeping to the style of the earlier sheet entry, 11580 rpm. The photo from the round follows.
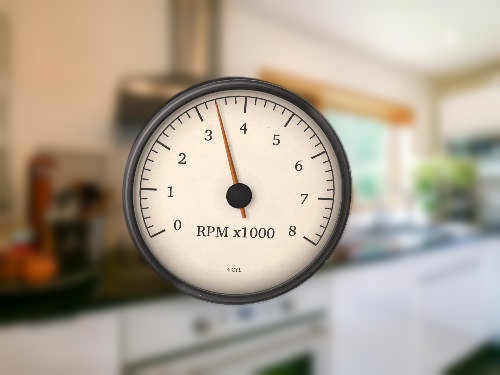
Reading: 3400 rpm
